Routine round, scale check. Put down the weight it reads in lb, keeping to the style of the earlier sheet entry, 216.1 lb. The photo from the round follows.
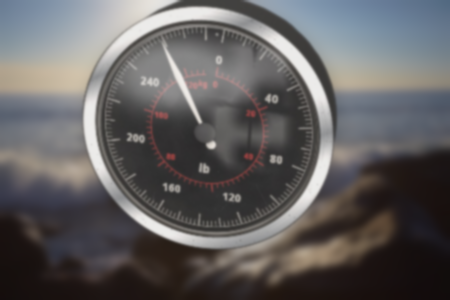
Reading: 260 lb
